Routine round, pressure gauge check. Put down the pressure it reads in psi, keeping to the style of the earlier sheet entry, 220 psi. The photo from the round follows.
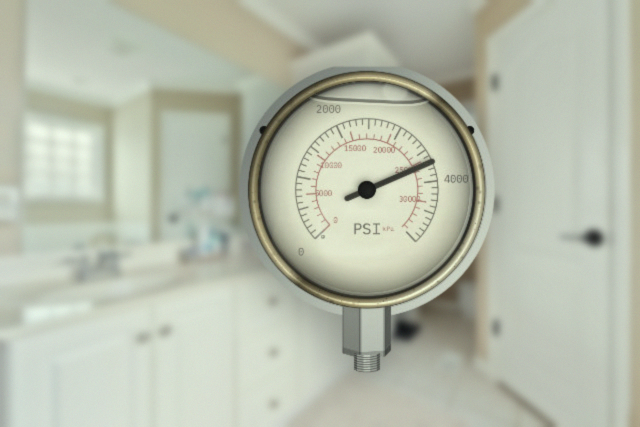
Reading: 3700 psi
